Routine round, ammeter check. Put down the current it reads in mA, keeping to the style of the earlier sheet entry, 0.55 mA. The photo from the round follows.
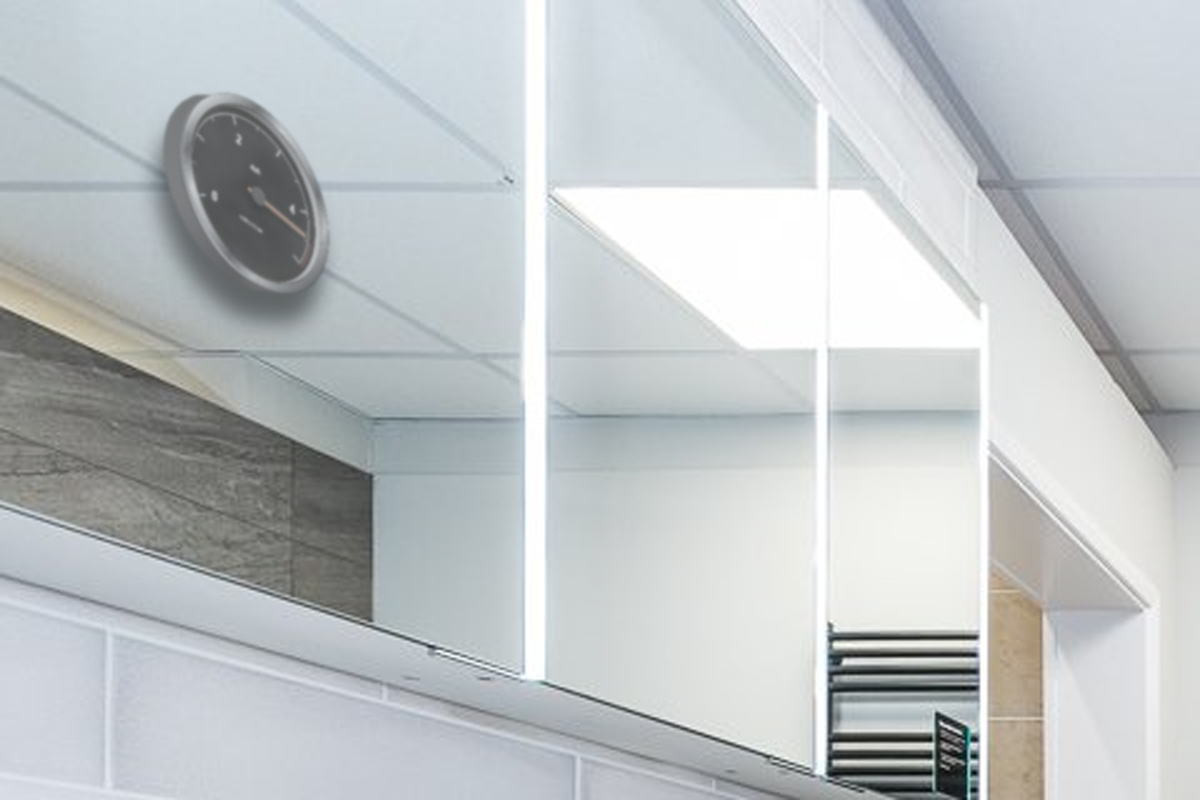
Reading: 4.5 mA
